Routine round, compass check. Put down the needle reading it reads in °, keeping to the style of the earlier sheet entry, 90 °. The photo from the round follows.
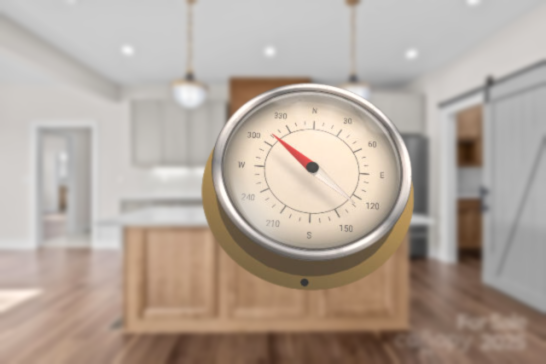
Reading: 310 °
